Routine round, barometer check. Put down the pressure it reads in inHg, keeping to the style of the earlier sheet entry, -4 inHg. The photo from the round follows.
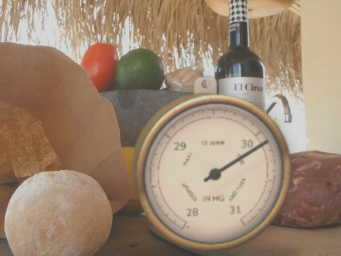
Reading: 30.1 inHg
